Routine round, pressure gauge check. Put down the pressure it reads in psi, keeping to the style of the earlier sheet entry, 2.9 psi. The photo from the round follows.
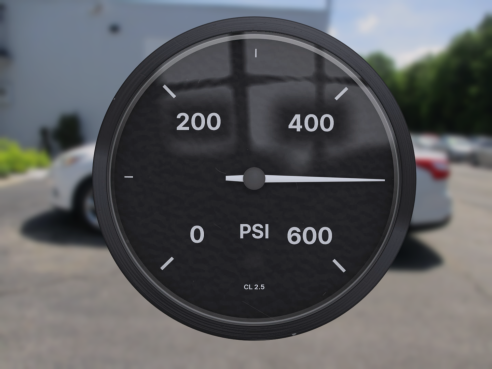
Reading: 500 psi
